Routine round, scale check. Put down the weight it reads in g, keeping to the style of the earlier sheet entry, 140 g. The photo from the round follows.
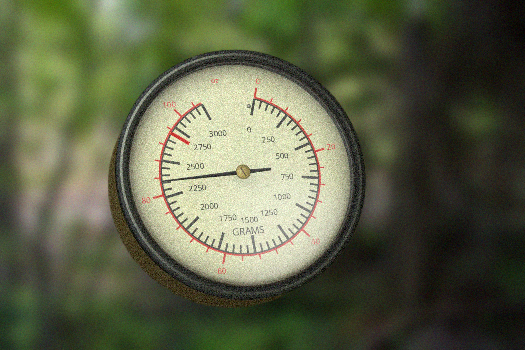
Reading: 2350 g
